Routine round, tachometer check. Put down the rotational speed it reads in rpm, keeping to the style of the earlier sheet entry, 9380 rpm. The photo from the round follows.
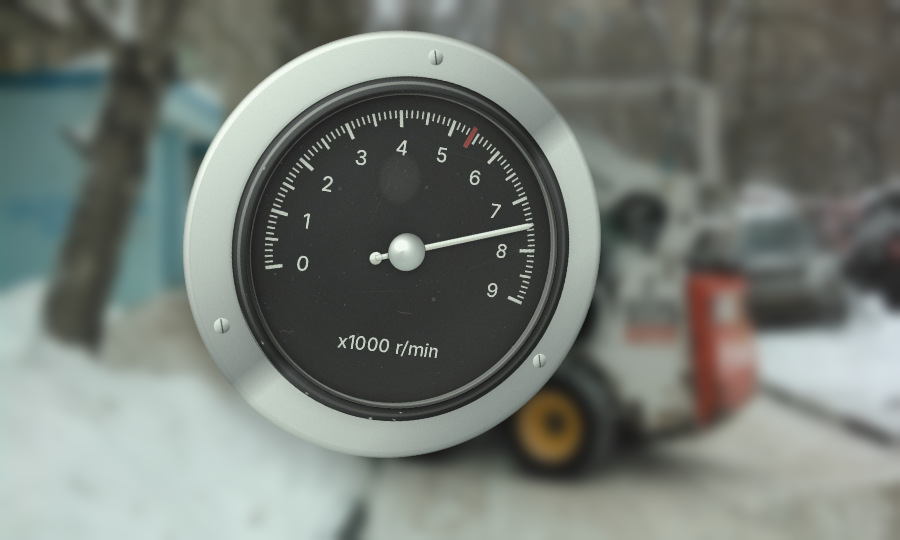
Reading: 7500 rpm
